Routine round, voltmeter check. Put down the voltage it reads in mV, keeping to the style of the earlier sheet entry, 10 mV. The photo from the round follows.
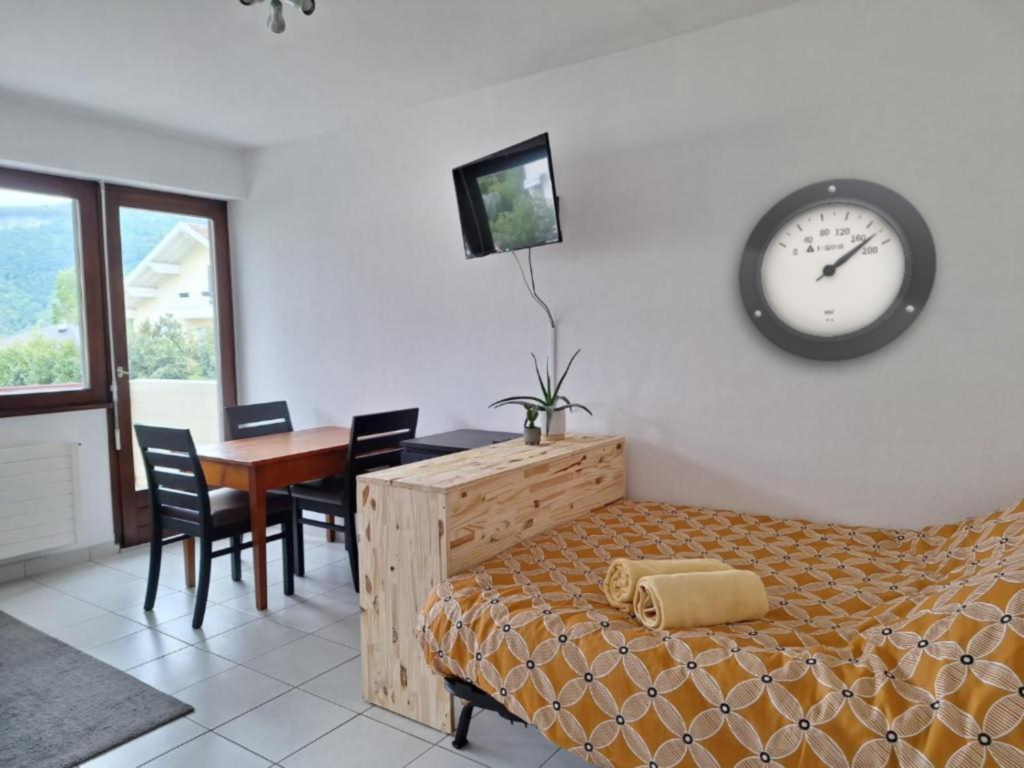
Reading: 180 mV
